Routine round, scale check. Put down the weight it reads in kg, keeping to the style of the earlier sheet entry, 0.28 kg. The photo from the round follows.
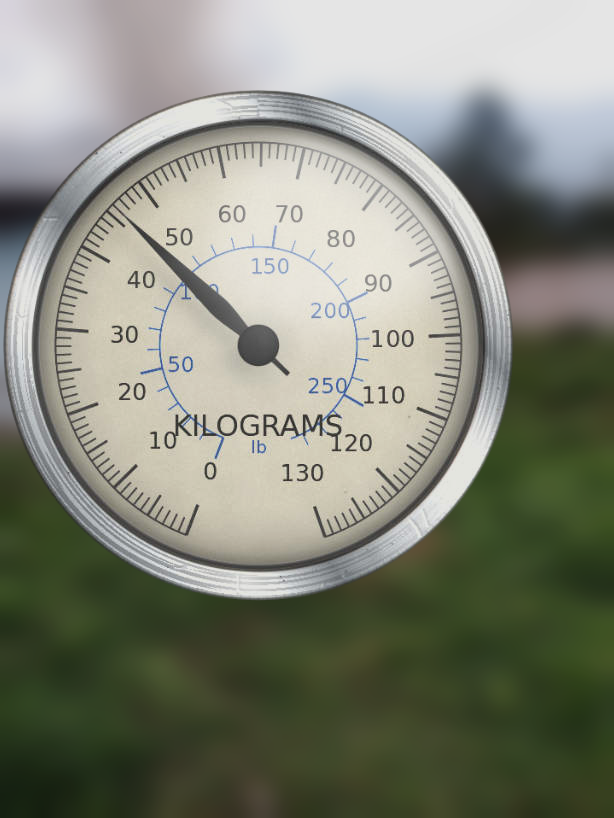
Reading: 46 kg
